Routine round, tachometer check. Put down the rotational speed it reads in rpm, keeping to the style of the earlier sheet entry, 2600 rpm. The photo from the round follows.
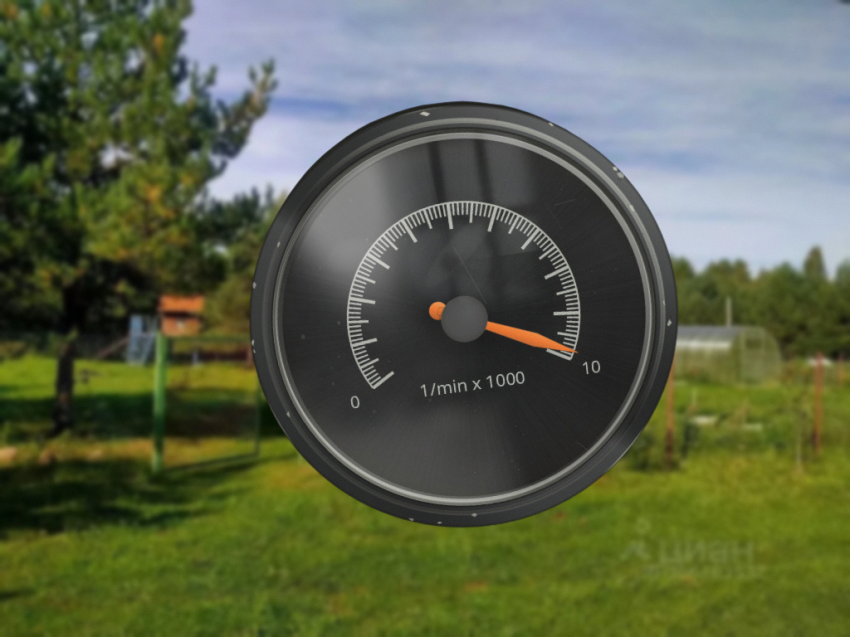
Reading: 9800 rpm
